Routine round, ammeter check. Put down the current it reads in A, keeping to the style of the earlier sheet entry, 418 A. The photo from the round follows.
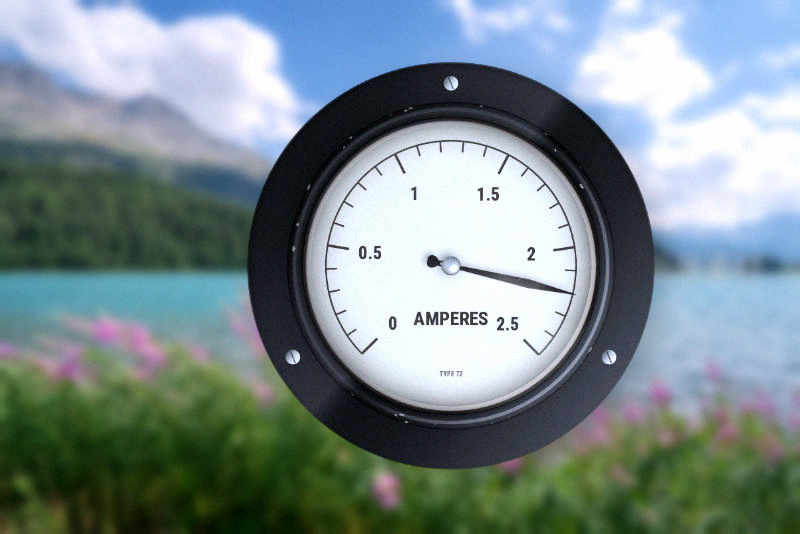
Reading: 2.2 A
